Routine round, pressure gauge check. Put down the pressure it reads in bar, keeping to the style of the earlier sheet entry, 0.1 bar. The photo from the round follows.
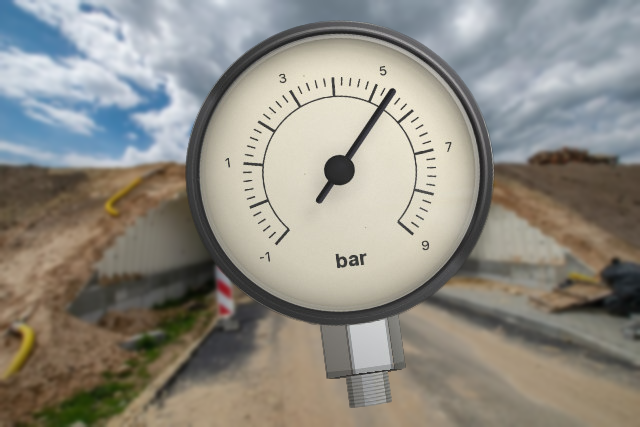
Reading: 5.4 bar
